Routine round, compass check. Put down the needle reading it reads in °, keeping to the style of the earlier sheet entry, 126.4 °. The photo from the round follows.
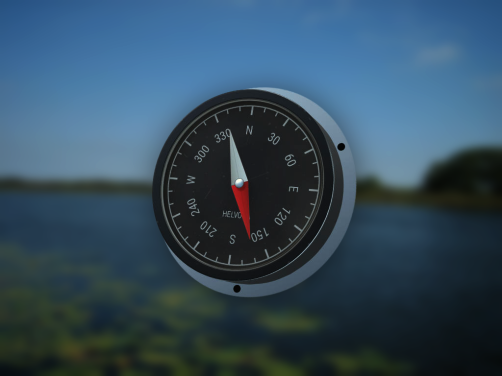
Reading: 160 °
